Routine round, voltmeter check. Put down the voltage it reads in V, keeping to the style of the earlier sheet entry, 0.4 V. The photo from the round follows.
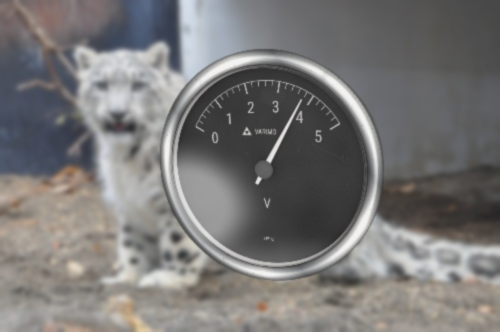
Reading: 3.8 V
